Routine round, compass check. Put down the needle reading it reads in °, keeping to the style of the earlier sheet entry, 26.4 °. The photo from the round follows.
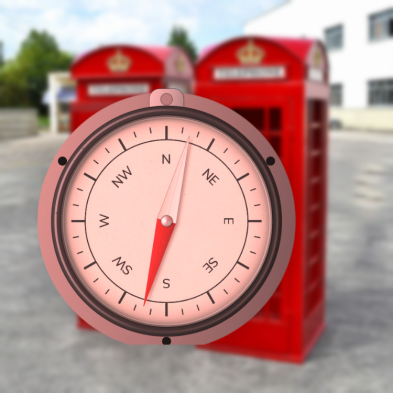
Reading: 195 °
